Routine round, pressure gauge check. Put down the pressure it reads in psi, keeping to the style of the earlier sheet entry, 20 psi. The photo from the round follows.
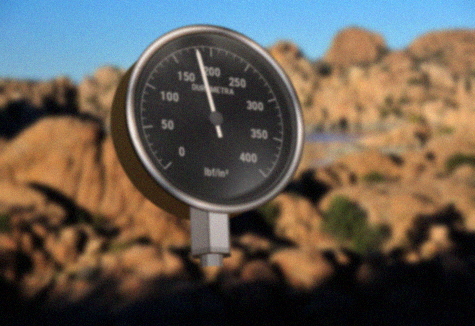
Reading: 180 psi
